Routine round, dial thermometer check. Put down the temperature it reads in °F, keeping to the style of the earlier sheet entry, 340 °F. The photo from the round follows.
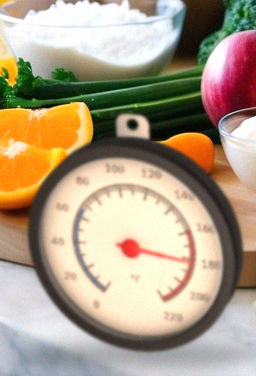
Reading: 180 °F
